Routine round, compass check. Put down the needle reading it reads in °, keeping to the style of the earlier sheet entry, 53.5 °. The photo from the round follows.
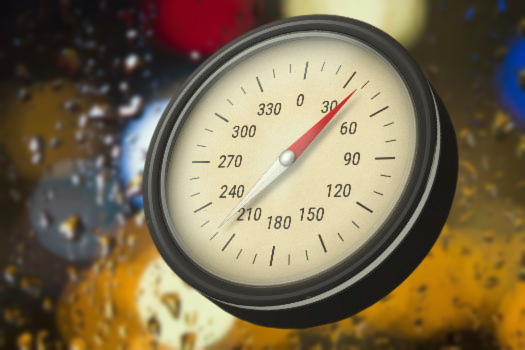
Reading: 40 °
